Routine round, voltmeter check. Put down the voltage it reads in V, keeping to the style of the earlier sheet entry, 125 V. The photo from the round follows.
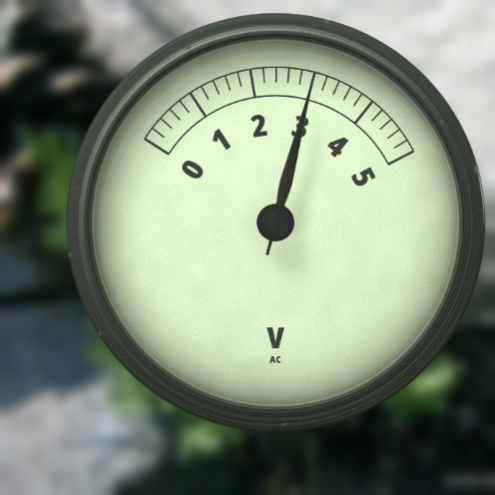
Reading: 3 V
